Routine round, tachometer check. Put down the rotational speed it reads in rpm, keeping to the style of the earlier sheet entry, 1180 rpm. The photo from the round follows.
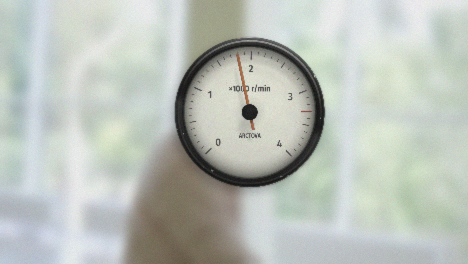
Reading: 1800 rpm
